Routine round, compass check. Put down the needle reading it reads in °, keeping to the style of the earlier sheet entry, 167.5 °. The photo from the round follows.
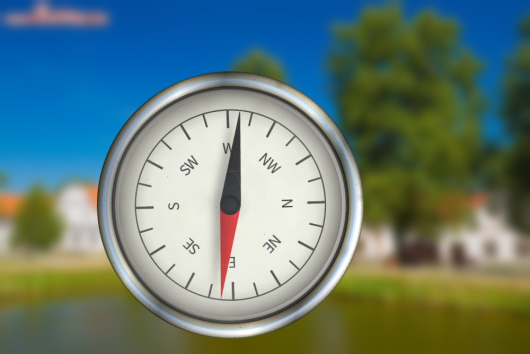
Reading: 97.5 °
